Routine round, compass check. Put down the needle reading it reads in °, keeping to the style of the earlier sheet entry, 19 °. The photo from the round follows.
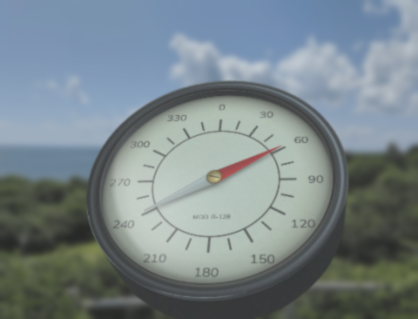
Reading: 60 °
